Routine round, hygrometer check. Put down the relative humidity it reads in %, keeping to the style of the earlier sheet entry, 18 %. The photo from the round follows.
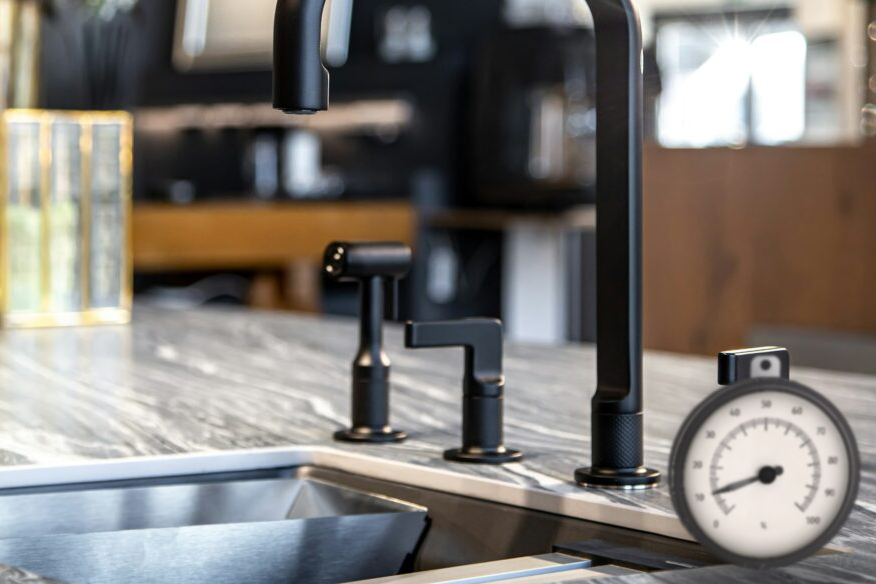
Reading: 10 %
